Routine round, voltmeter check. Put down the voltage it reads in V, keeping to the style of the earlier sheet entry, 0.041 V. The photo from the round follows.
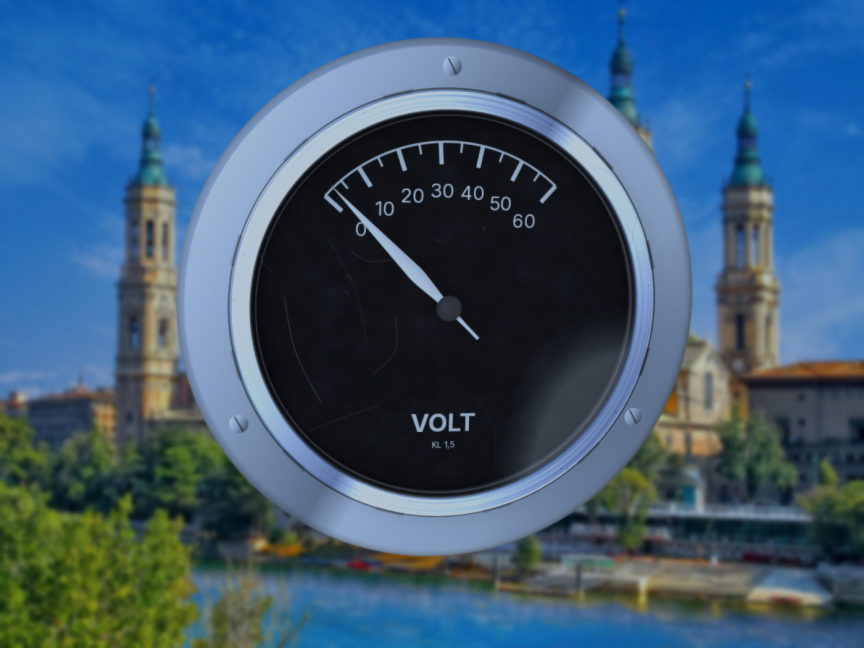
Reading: 2.5 V
